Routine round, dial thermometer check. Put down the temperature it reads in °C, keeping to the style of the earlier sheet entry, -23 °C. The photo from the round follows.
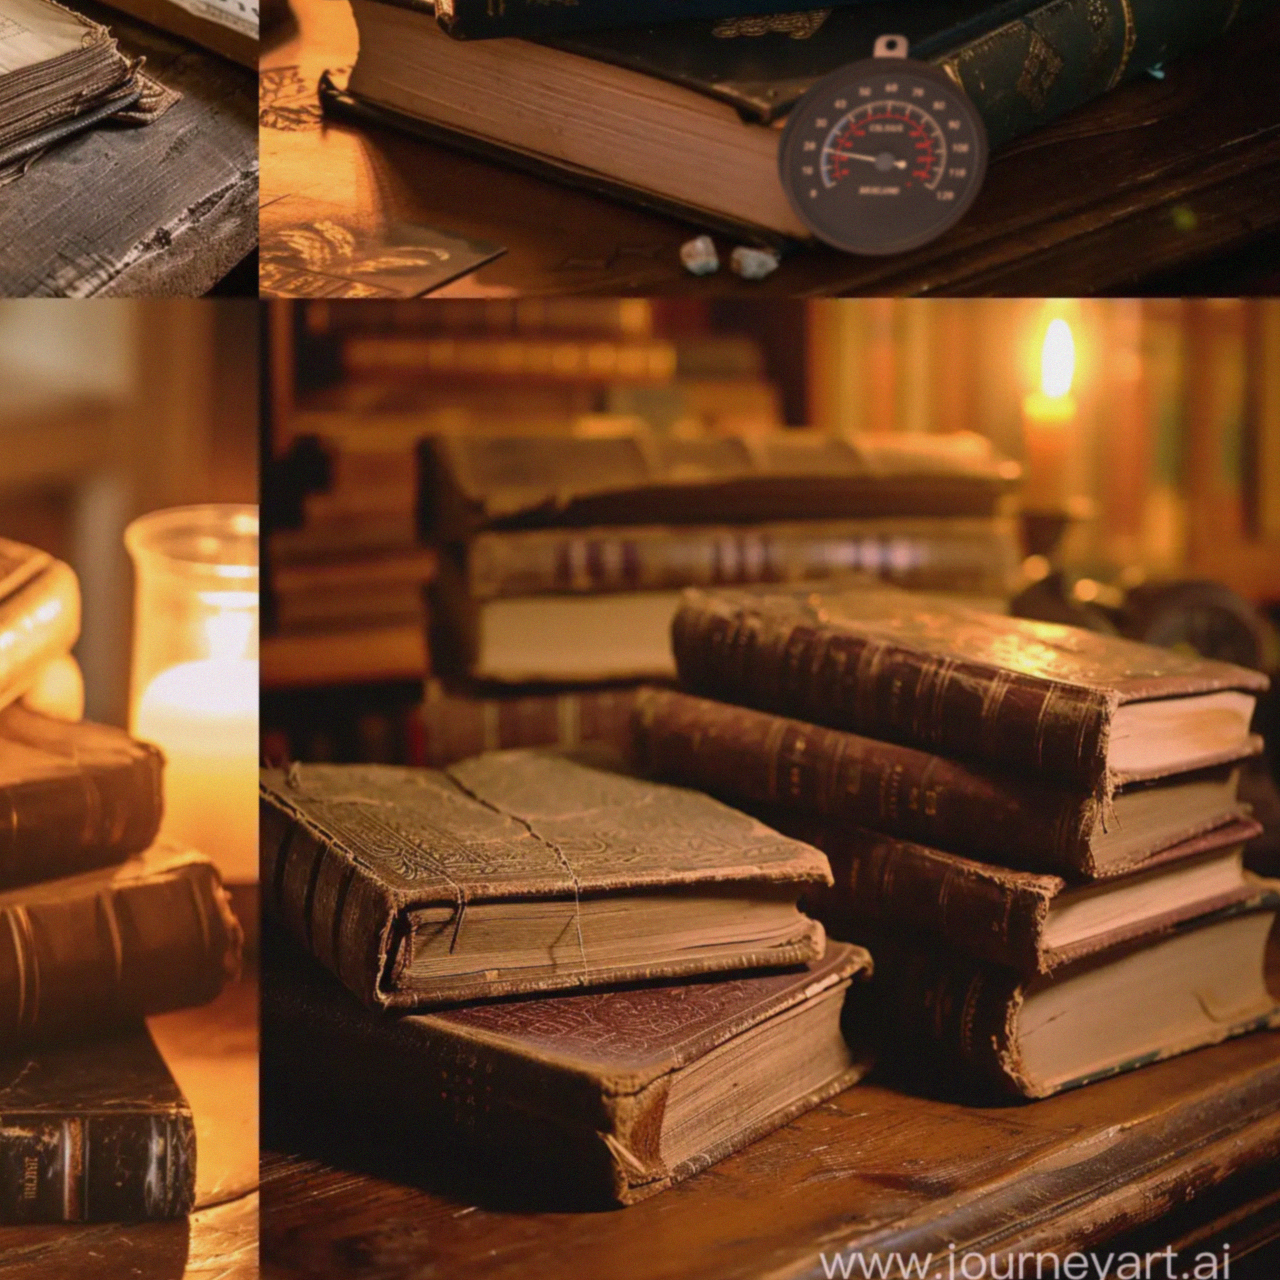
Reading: 20 °C
